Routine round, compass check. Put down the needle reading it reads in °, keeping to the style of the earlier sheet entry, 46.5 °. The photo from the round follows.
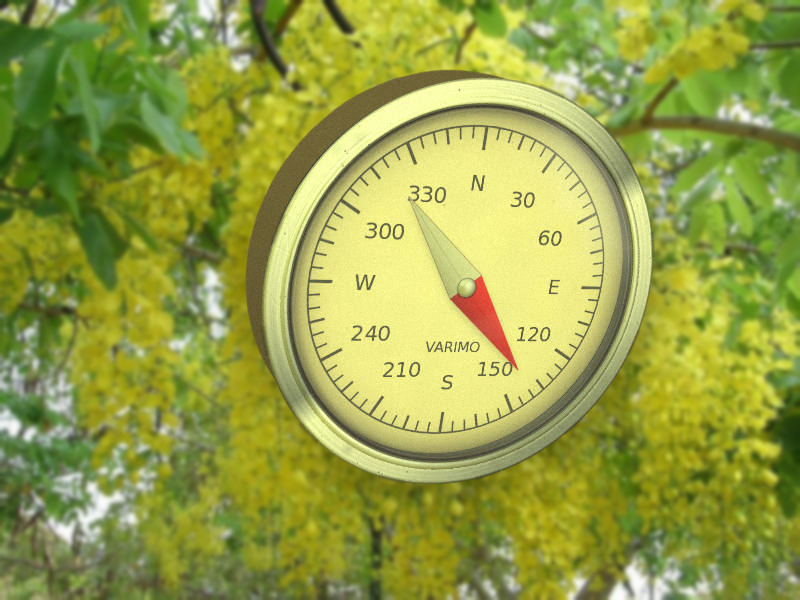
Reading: 140 °
